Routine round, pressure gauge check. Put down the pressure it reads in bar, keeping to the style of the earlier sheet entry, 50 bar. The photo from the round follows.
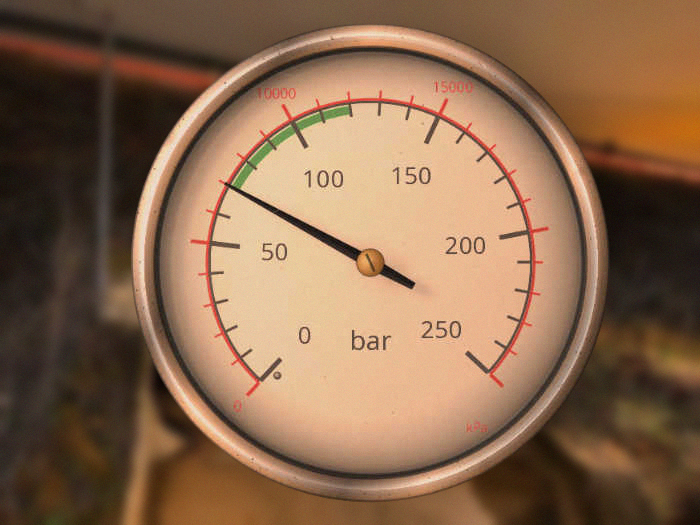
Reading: 70 bar
